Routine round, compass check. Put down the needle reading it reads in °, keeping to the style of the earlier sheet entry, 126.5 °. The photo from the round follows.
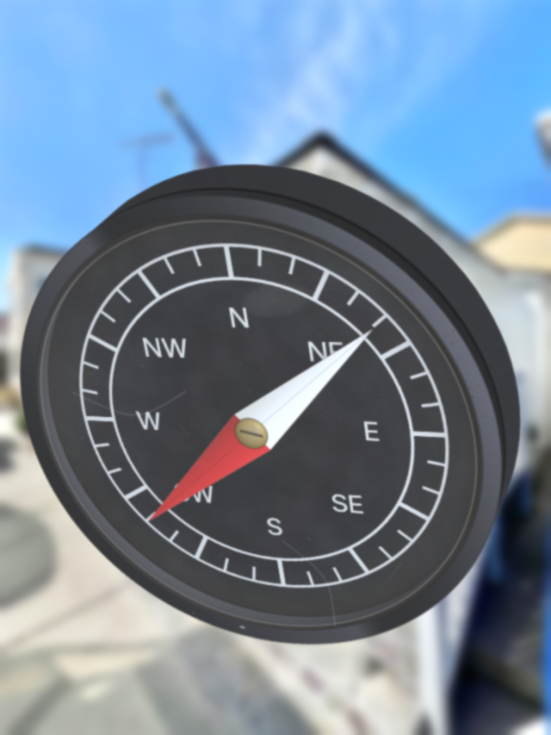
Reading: 230 °
